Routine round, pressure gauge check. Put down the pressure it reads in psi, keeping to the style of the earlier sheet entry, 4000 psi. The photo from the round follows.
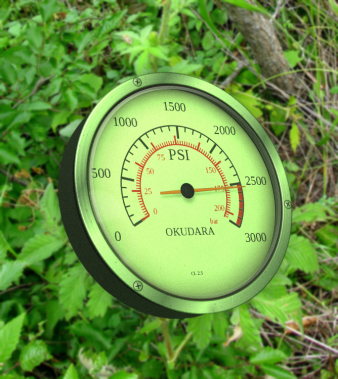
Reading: 2550 psi
